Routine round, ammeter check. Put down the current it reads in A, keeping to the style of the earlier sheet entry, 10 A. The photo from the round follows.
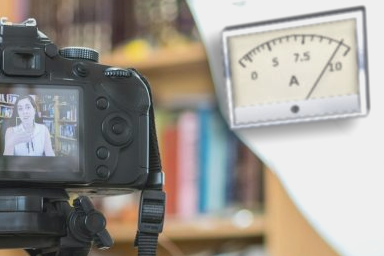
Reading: 9.5 A
